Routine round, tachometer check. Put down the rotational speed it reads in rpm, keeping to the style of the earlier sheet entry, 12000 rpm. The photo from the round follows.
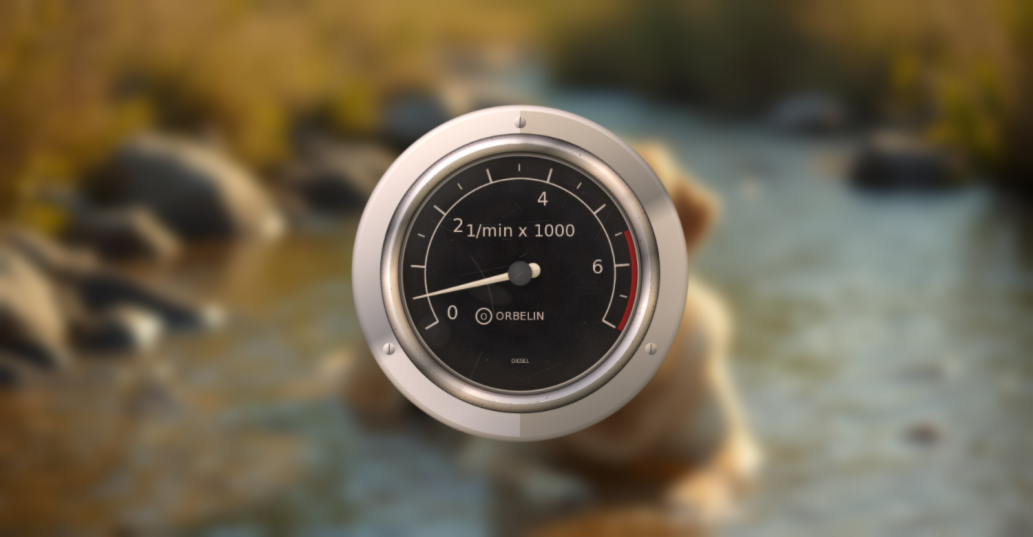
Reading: 500 rpm
